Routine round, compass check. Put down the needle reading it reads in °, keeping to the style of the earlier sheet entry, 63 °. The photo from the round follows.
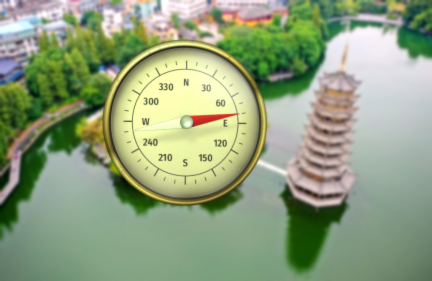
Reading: 80 °
